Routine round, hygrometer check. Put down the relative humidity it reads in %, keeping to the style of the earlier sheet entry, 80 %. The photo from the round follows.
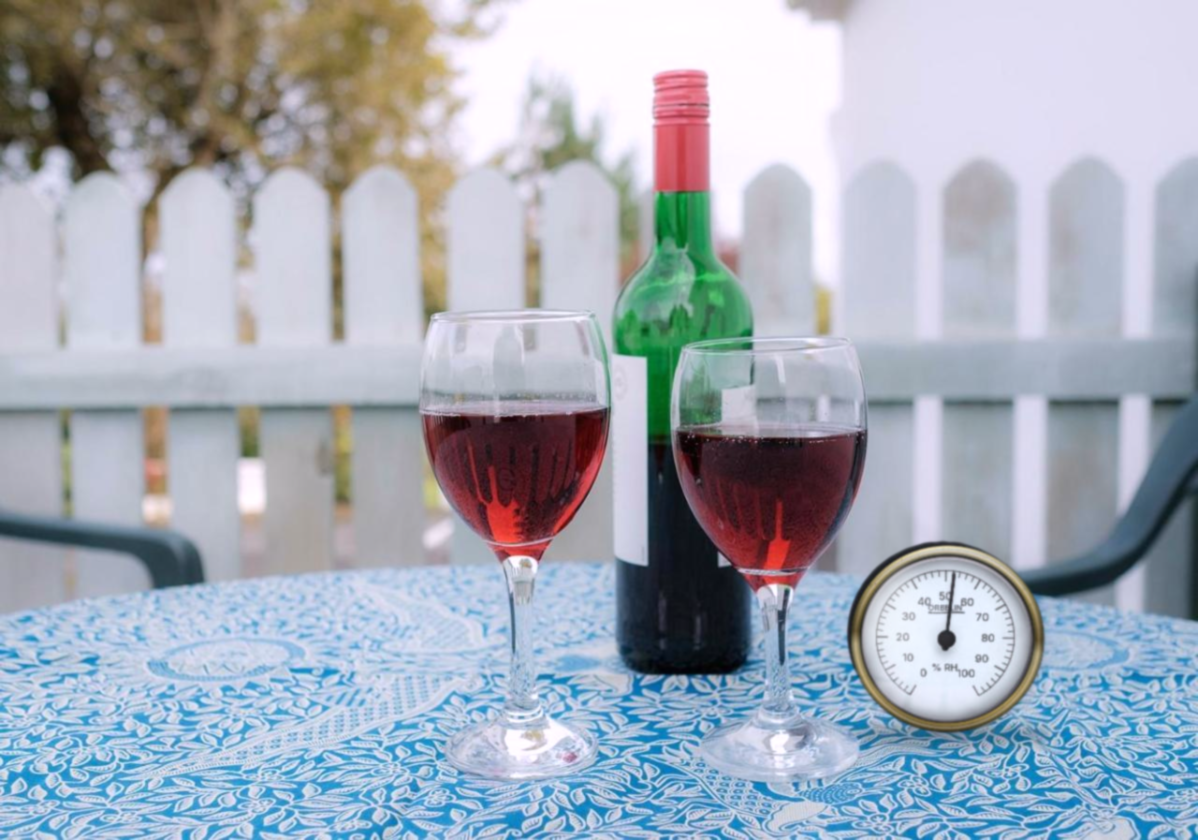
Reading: 52 %
